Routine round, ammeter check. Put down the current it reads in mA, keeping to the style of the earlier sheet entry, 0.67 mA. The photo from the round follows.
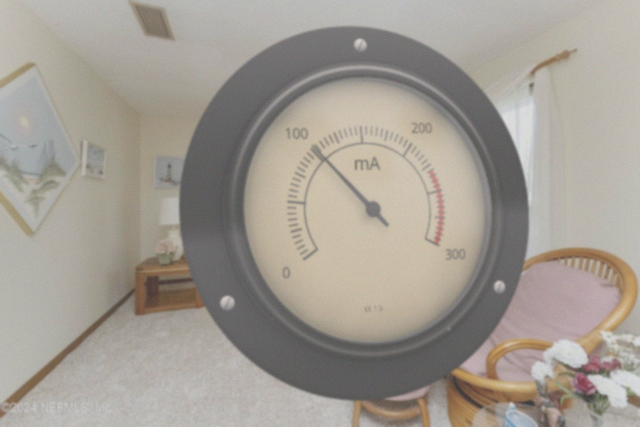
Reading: 100 mA
